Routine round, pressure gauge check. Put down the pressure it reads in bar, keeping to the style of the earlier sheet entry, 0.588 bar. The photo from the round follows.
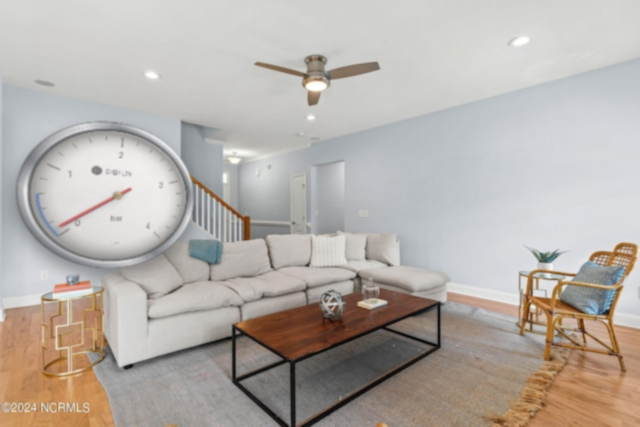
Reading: 0.1 bar
